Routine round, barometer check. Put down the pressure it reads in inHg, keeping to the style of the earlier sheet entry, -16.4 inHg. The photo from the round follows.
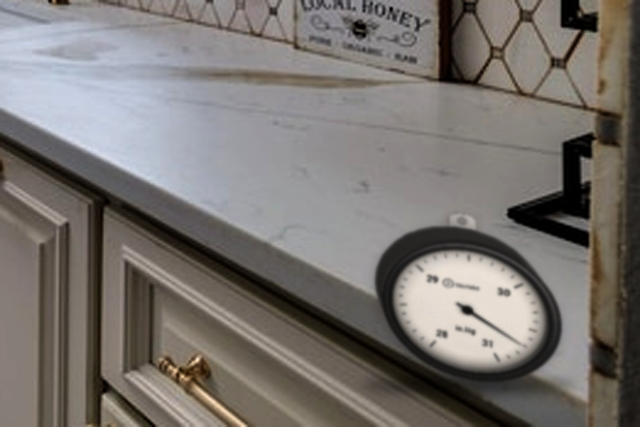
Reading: 30.7 inHg
